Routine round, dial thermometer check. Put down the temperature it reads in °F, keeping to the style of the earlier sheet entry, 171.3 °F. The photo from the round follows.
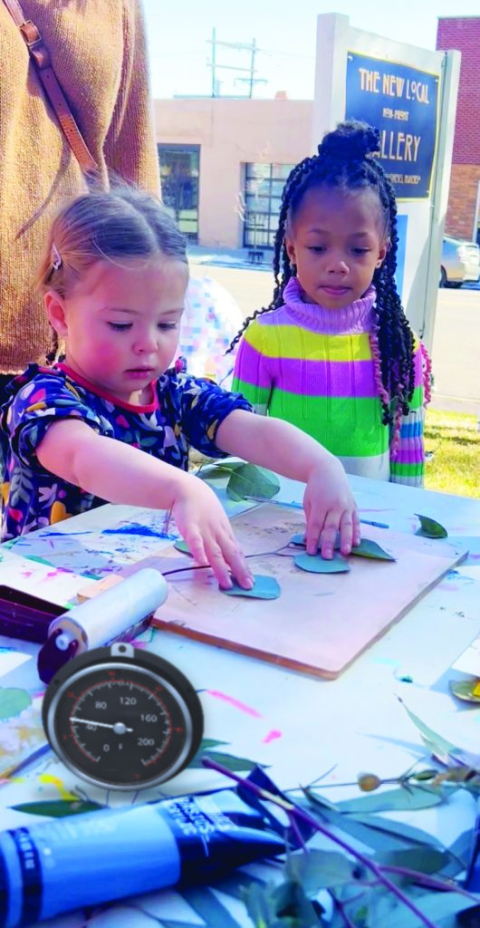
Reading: 50 °F
